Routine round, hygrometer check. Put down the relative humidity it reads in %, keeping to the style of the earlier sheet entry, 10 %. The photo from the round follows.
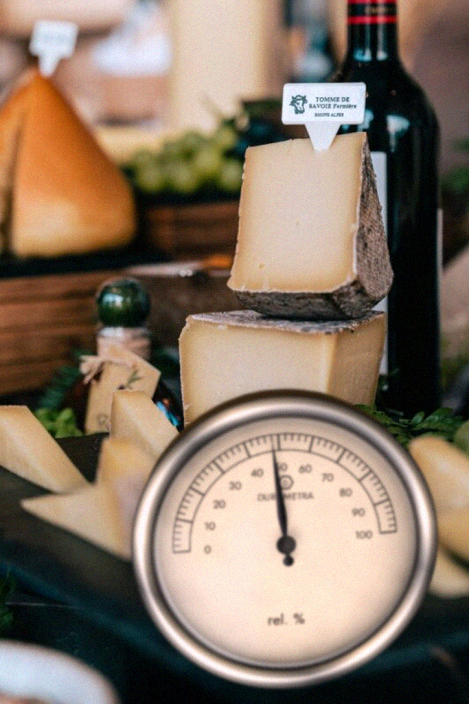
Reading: 48 %
